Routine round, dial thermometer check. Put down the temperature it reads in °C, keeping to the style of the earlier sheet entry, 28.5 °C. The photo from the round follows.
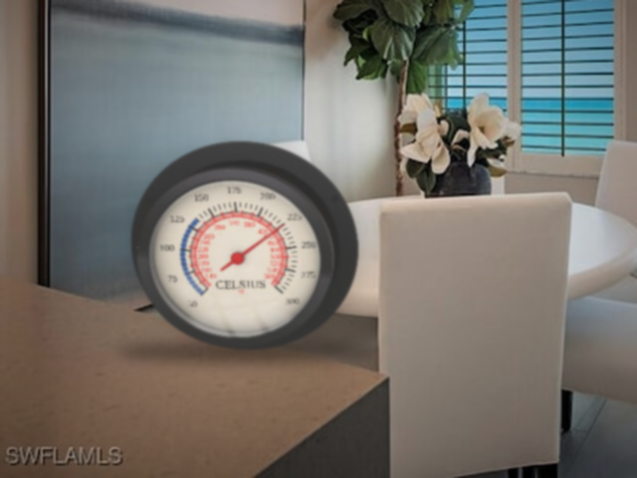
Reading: 225 °C
